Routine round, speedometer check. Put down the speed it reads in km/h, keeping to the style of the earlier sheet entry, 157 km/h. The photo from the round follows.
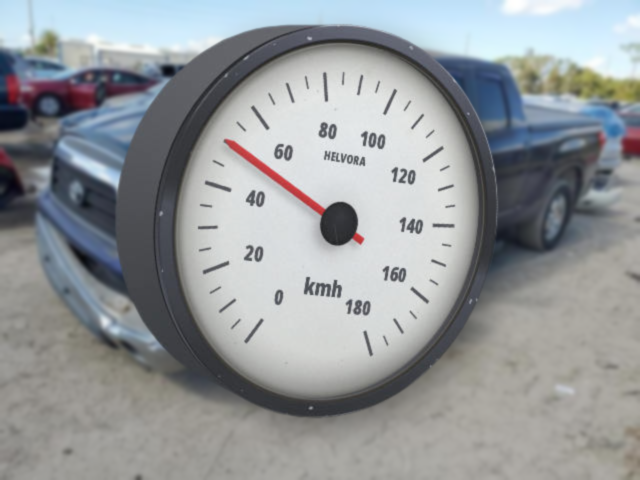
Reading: 50 km/h
